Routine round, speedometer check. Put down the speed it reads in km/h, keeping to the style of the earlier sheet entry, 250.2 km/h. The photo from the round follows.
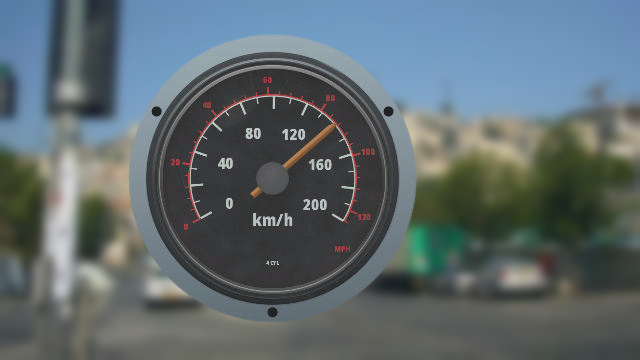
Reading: 140 km/h
